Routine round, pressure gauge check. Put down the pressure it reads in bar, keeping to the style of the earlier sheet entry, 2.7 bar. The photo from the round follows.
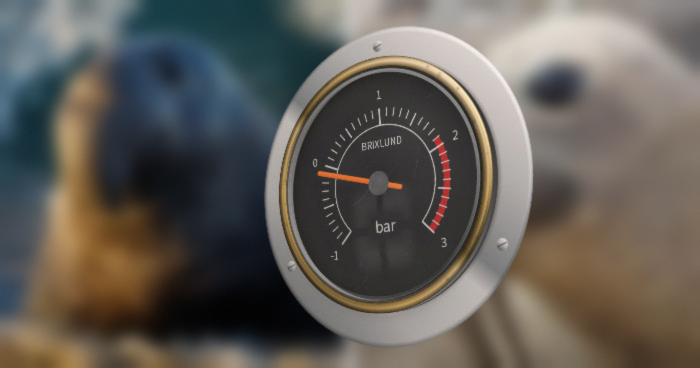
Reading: -0.1 bar
